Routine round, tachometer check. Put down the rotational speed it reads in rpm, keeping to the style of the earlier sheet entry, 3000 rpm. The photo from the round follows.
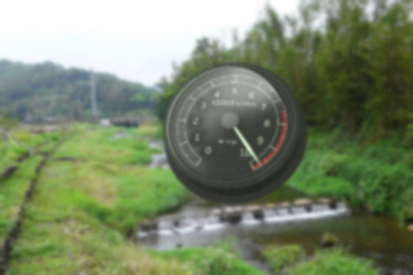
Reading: 9750 rpm
